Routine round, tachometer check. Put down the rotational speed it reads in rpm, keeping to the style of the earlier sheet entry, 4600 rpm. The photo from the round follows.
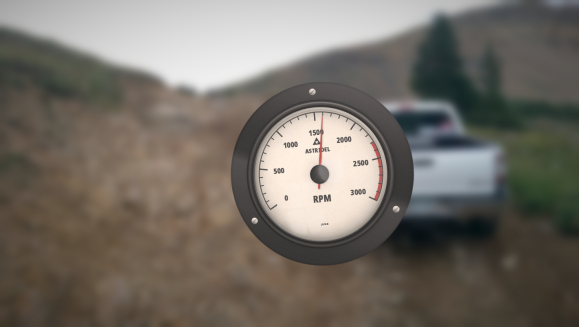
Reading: 1600 rpm
